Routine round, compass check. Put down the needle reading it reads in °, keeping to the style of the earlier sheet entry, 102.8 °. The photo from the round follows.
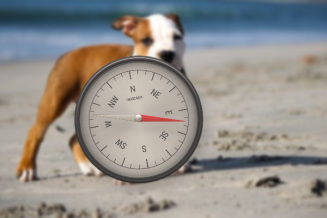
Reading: 105 °
